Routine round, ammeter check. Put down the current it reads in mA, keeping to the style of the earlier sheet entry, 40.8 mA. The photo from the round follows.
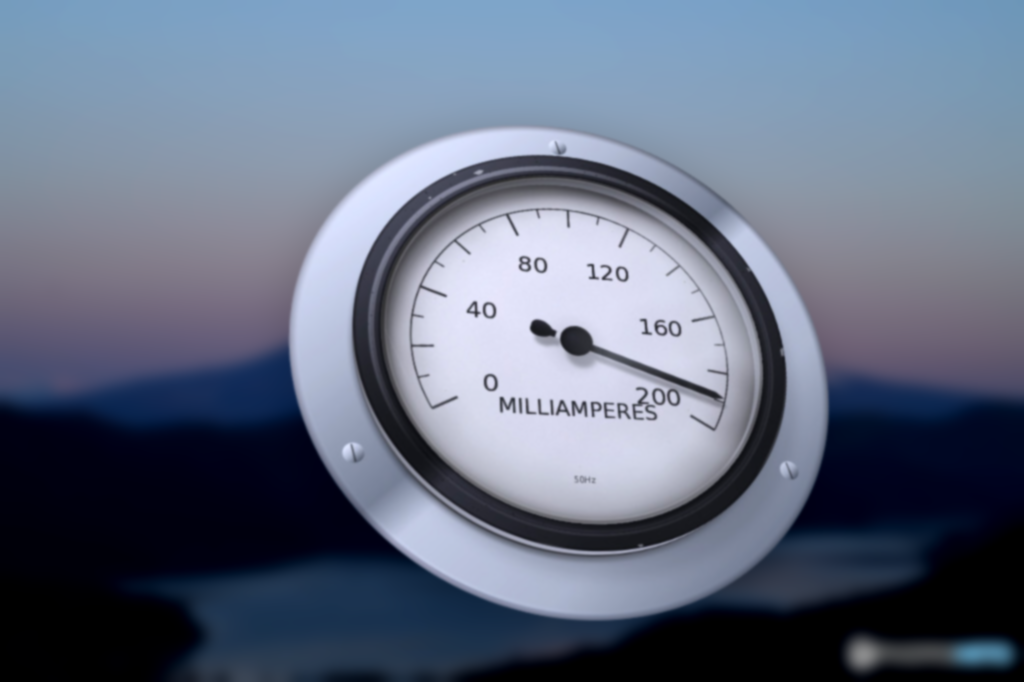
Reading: 190 mA
